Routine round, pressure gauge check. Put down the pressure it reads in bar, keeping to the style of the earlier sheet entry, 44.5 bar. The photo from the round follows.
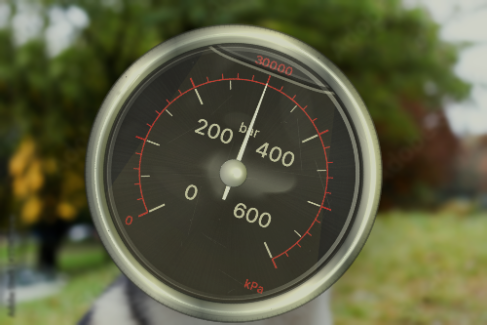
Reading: 300 bar
